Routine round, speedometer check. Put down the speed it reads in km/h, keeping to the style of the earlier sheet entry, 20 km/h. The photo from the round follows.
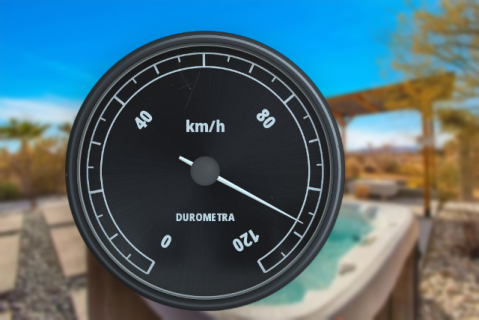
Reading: 107.5 km/h
